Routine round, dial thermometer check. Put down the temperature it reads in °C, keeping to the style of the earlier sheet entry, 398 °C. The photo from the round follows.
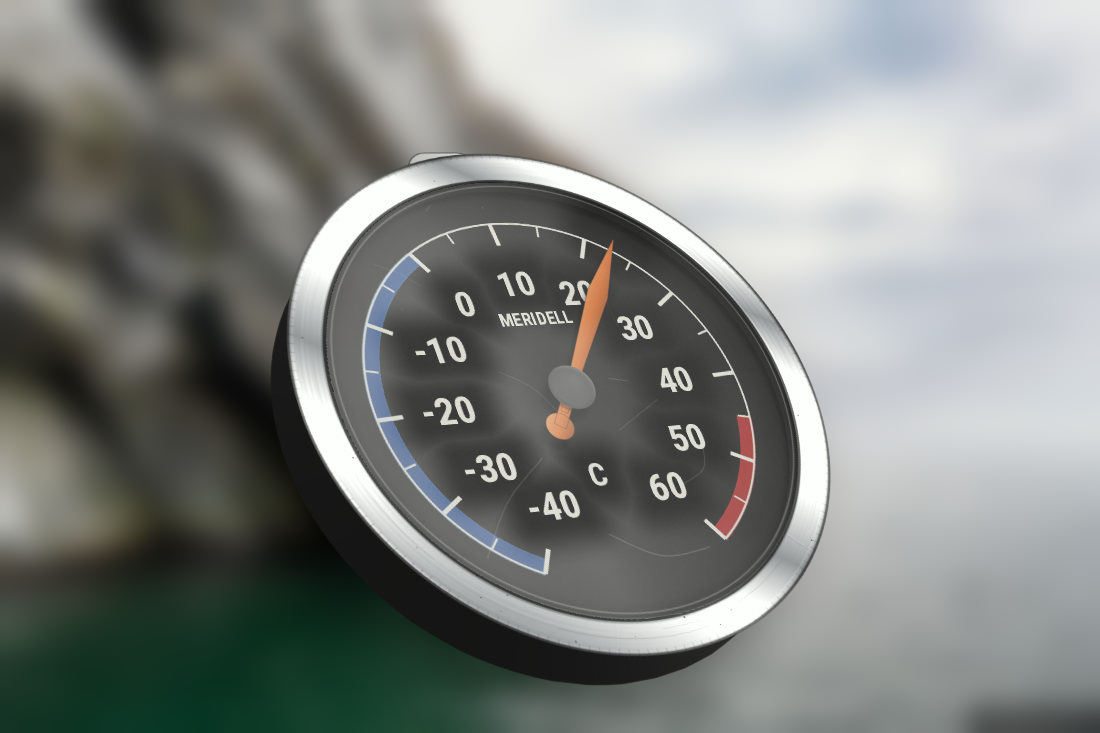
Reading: 22.5 °C
